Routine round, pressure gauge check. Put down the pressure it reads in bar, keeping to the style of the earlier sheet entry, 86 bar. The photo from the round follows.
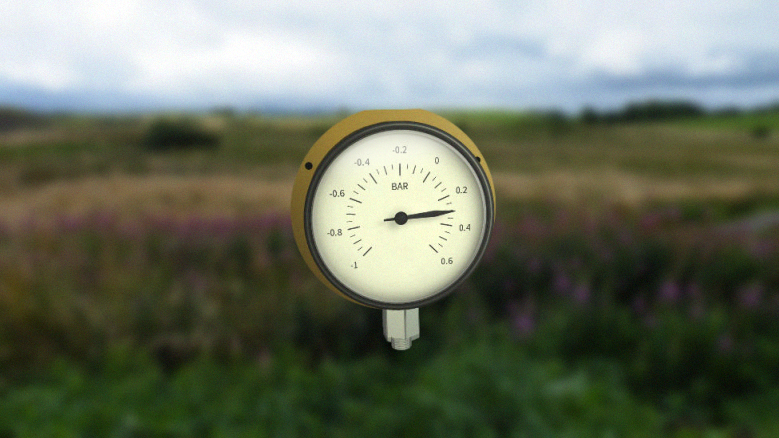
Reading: 0.3 bar
